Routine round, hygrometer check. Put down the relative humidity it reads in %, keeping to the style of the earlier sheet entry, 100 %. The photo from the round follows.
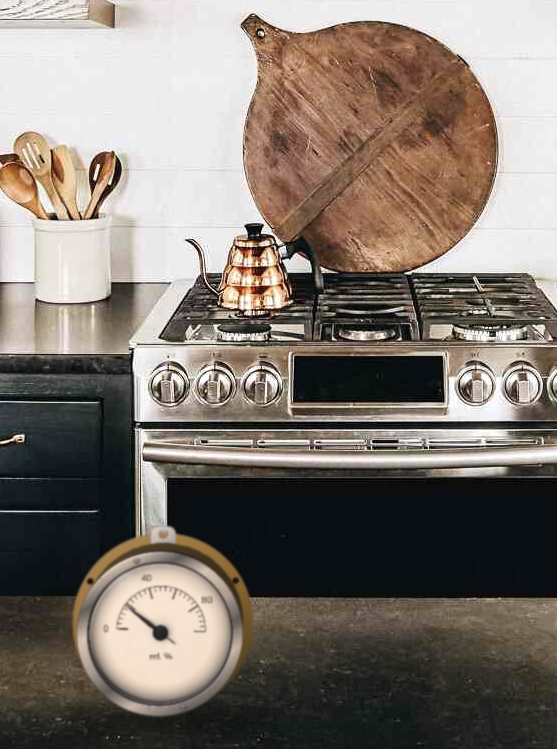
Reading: 20 %
